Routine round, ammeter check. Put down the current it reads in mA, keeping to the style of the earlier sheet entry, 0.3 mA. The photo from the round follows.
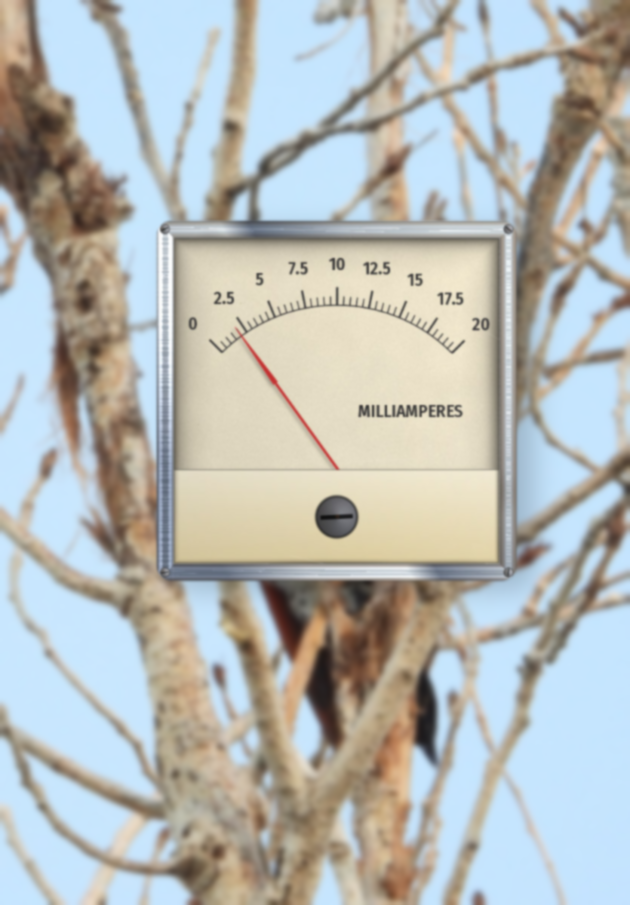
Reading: 2 mA
